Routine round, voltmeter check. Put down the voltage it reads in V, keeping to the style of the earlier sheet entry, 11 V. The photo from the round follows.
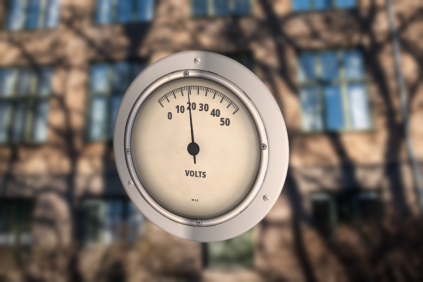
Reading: 20 V
